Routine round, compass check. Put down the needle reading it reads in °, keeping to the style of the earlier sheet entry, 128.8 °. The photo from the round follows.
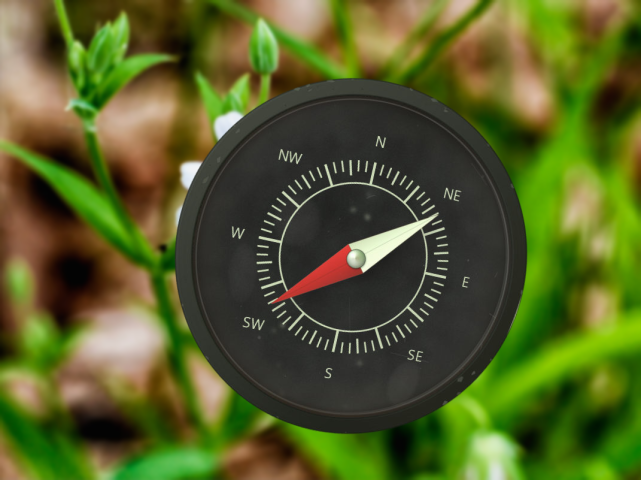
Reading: 230 °
